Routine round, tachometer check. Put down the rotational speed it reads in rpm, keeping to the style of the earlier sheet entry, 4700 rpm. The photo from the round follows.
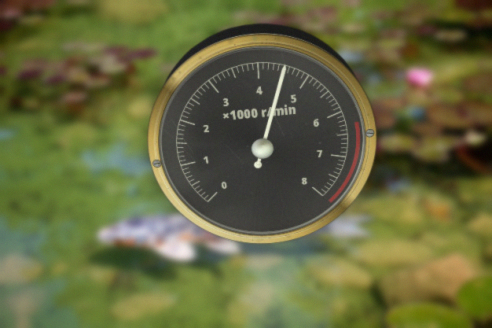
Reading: 4500 rpm
